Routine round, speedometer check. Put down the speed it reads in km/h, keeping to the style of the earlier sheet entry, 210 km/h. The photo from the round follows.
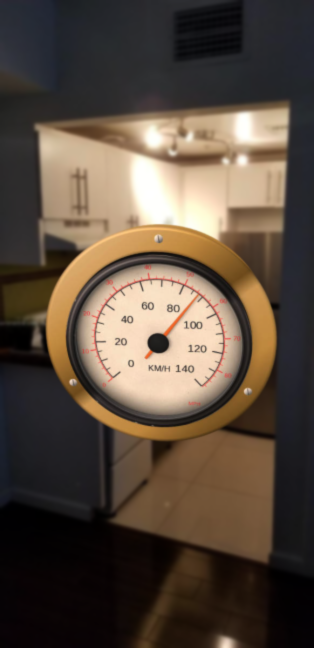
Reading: 87.5 km/h
